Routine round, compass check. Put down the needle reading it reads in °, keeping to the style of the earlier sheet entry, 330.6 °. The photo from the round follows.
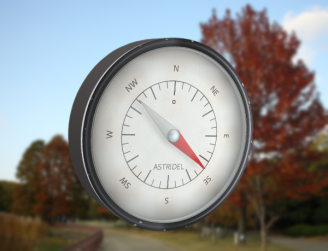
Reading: 130 °
